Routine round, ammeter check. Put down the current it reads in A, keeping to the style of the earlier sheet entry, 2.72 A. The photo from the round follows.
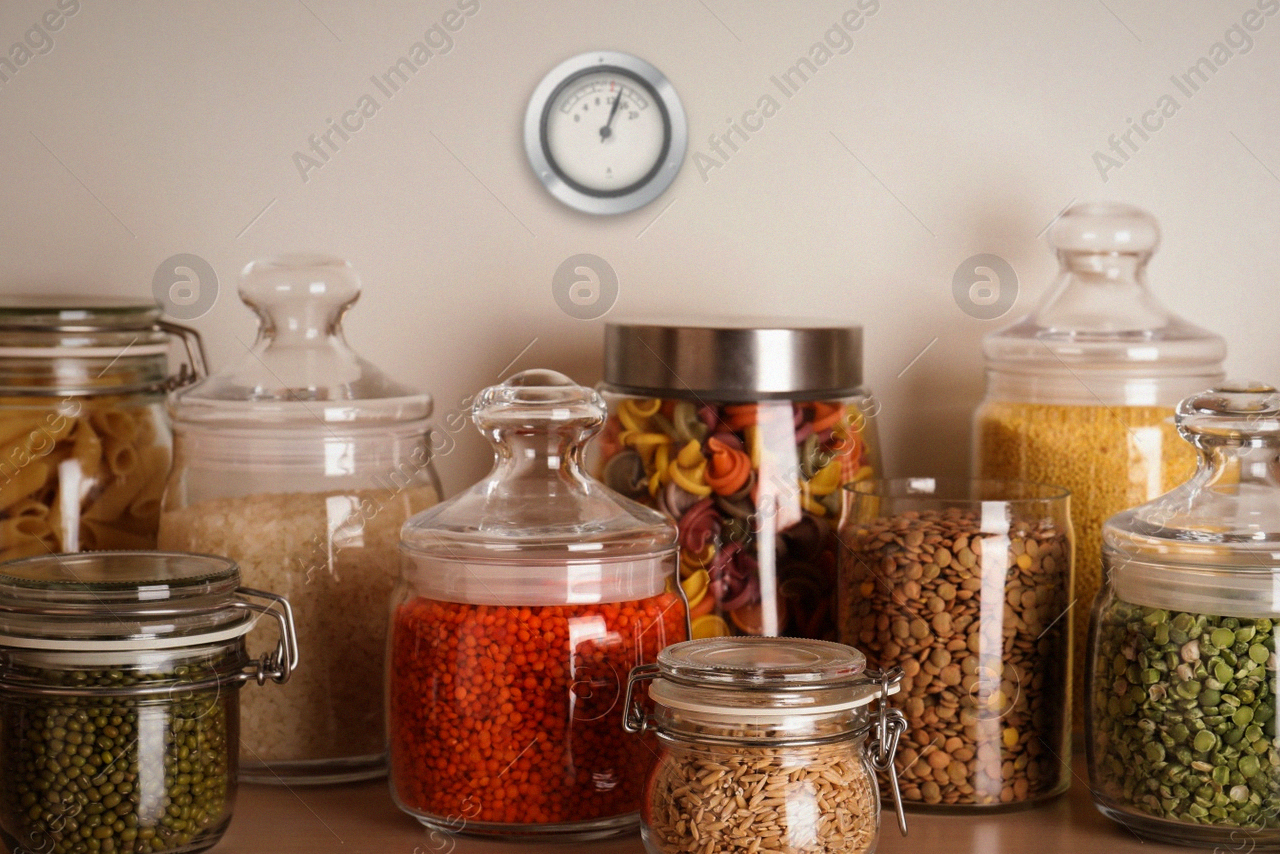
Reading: 14 A
